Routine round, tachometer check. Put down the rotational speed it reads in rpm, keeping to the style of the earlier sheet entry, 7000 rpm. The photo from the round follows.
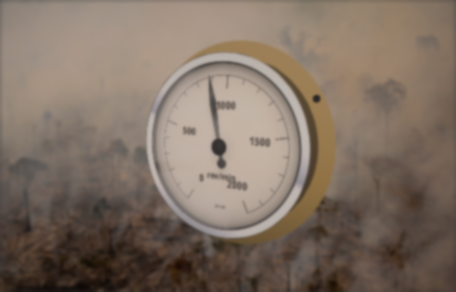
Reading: 900 rpm
